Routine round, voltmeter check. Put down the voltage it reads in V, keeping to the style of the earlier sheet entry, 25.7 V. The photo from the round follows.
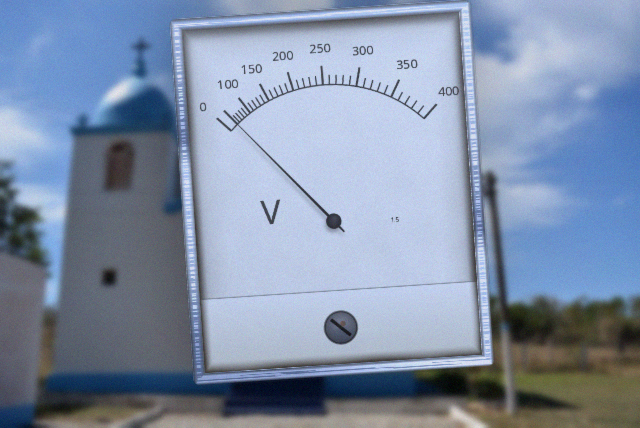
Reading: 50 V
